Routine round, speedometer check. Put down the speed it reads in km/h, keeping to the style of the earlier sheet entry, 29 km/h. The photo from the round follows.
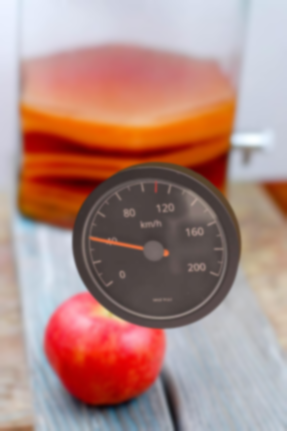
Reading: 40 km/h
